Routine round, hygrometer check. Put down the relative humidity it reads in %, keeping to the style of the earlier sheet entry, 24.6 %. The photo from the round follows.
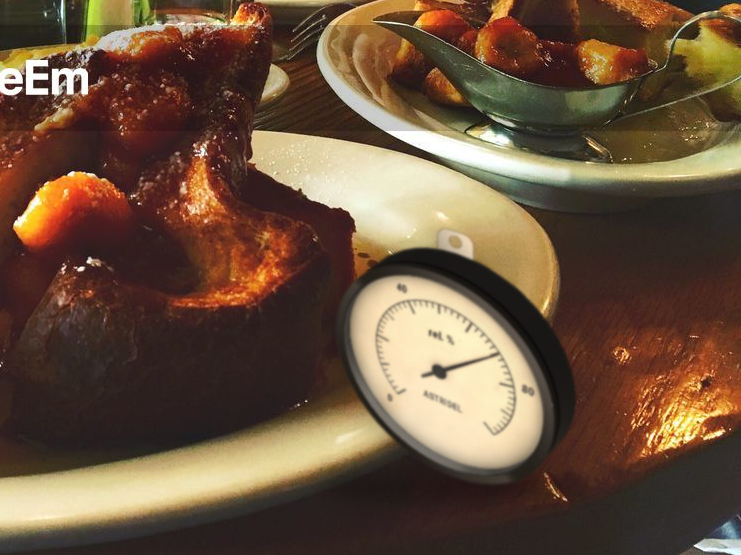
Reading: 70 %
